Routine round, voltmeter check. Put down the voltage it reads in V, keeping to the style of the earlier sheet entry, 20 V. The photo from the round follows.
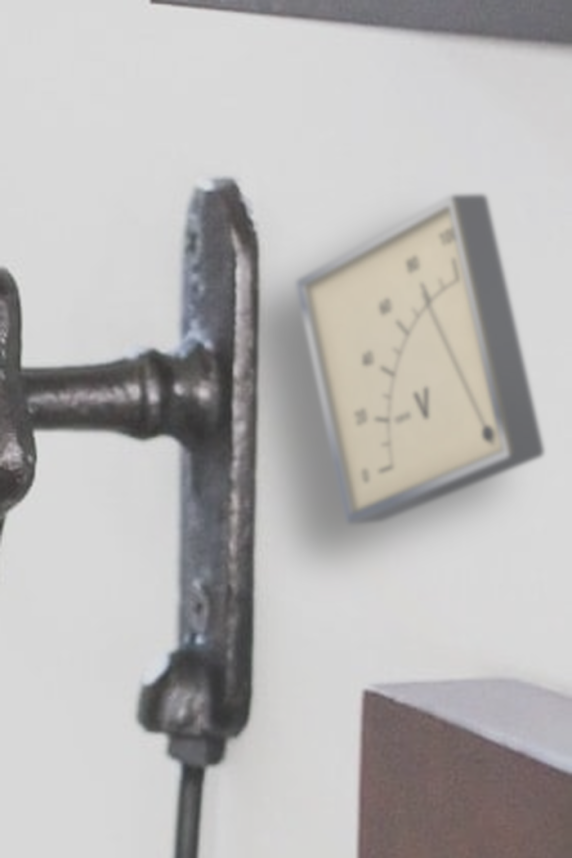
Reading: 80 V
